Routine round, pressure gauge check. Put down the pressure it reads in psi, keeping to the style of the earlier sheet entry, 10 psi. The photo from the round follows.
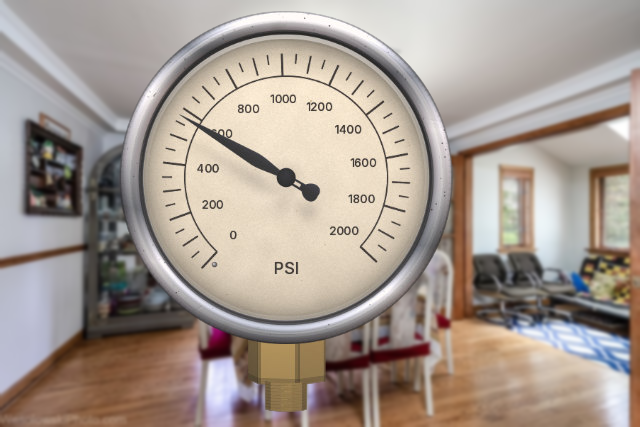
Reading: 575 psi
